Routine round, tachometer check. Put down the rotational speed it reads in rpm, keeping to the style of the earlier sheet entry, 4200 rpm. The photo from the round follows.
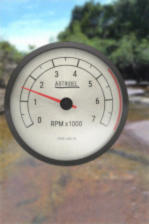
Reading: 1500 rpm
